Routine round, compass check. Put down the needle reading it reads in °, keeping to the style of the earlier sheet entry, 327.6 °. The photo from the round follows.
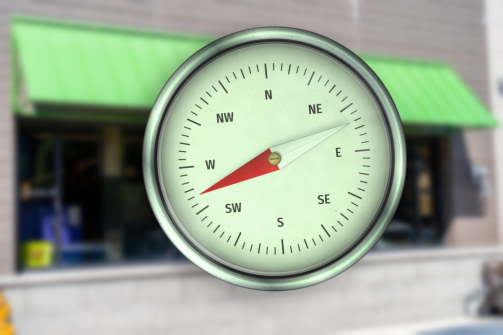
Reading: 250 °
